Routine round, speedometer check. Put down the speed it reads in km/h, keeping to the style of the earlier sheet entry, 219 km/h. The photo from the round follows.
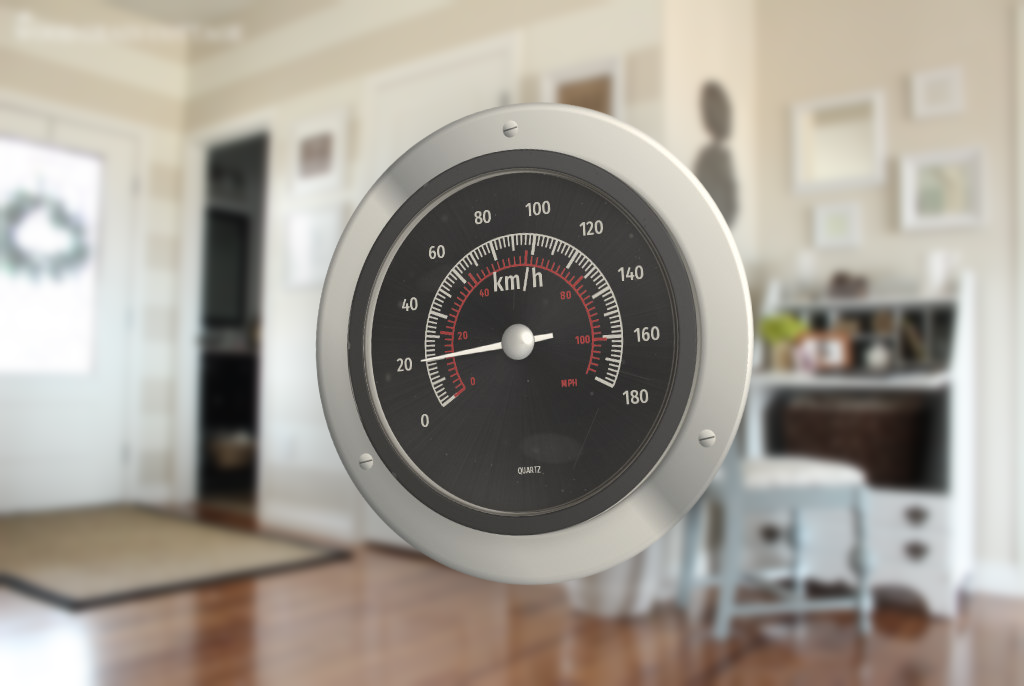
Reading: 20 km/h
